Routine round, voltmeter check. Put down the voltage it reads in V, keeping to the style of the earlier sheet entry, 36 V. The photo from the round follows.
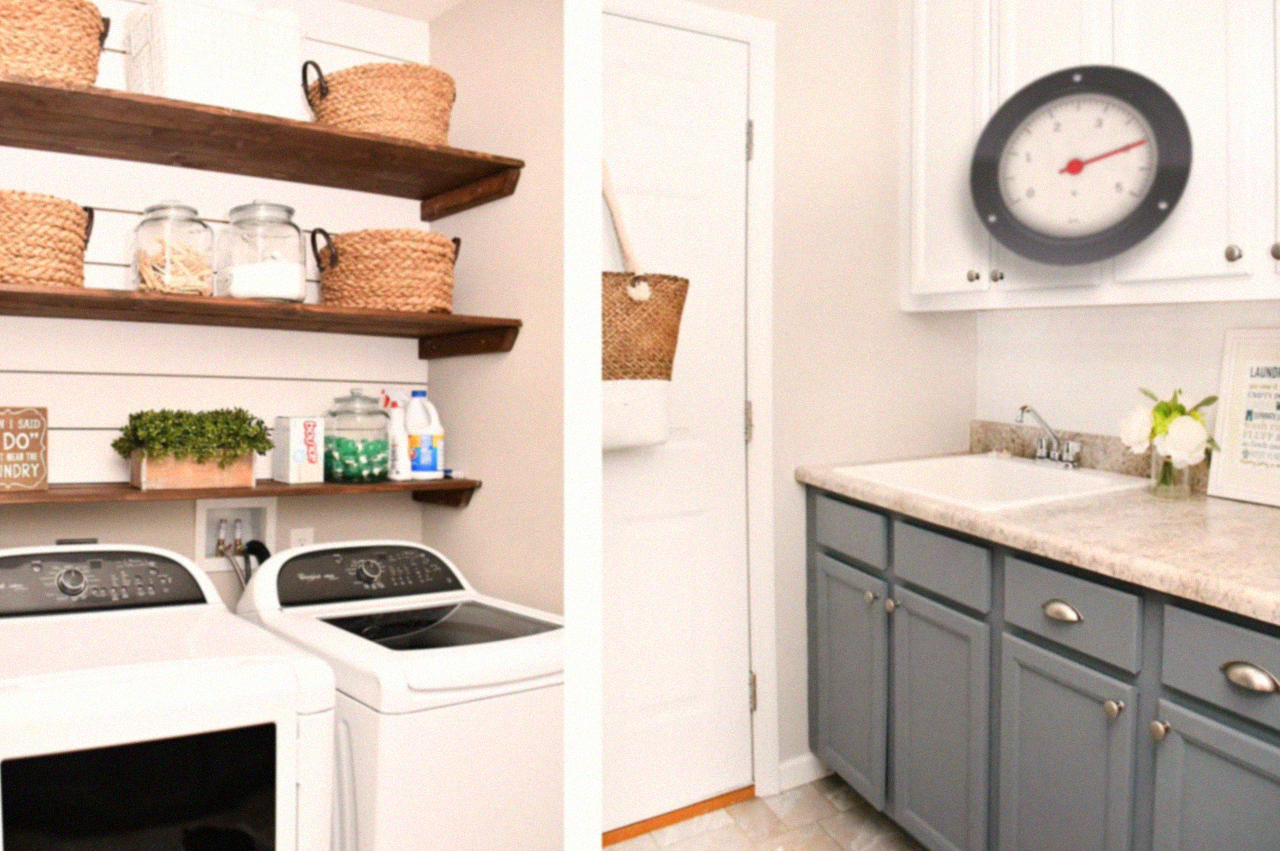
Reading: 4 V
